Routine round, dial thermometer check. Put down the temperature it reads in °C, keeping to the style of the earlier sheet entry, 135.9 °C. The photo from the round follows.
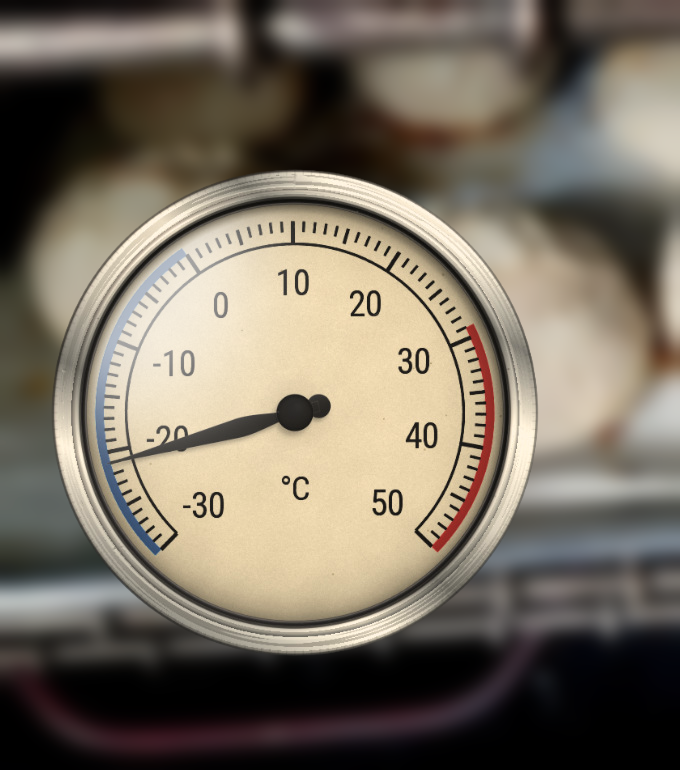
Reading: -21 °C
